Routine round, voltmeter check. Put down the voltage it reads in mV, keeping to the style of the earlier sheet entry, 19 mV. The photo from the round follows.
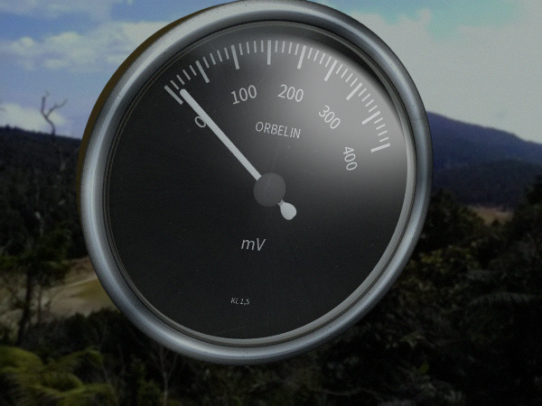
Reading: 10 mV
